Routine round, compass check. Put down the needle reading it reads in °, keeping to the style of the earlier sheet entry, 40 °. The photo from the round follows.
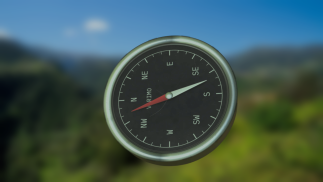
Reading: 340 °
